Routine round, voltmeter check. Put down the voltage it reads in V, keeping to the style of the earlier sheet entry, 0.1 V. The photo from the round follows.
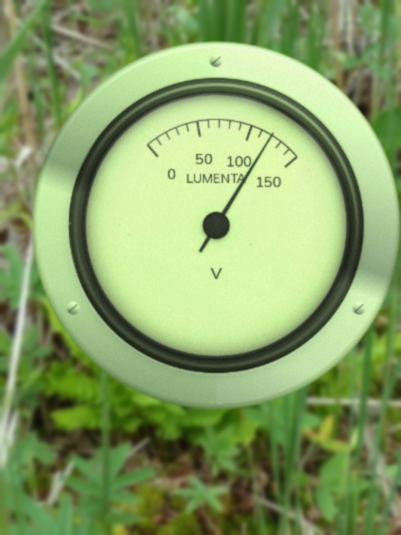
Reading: 120 V
